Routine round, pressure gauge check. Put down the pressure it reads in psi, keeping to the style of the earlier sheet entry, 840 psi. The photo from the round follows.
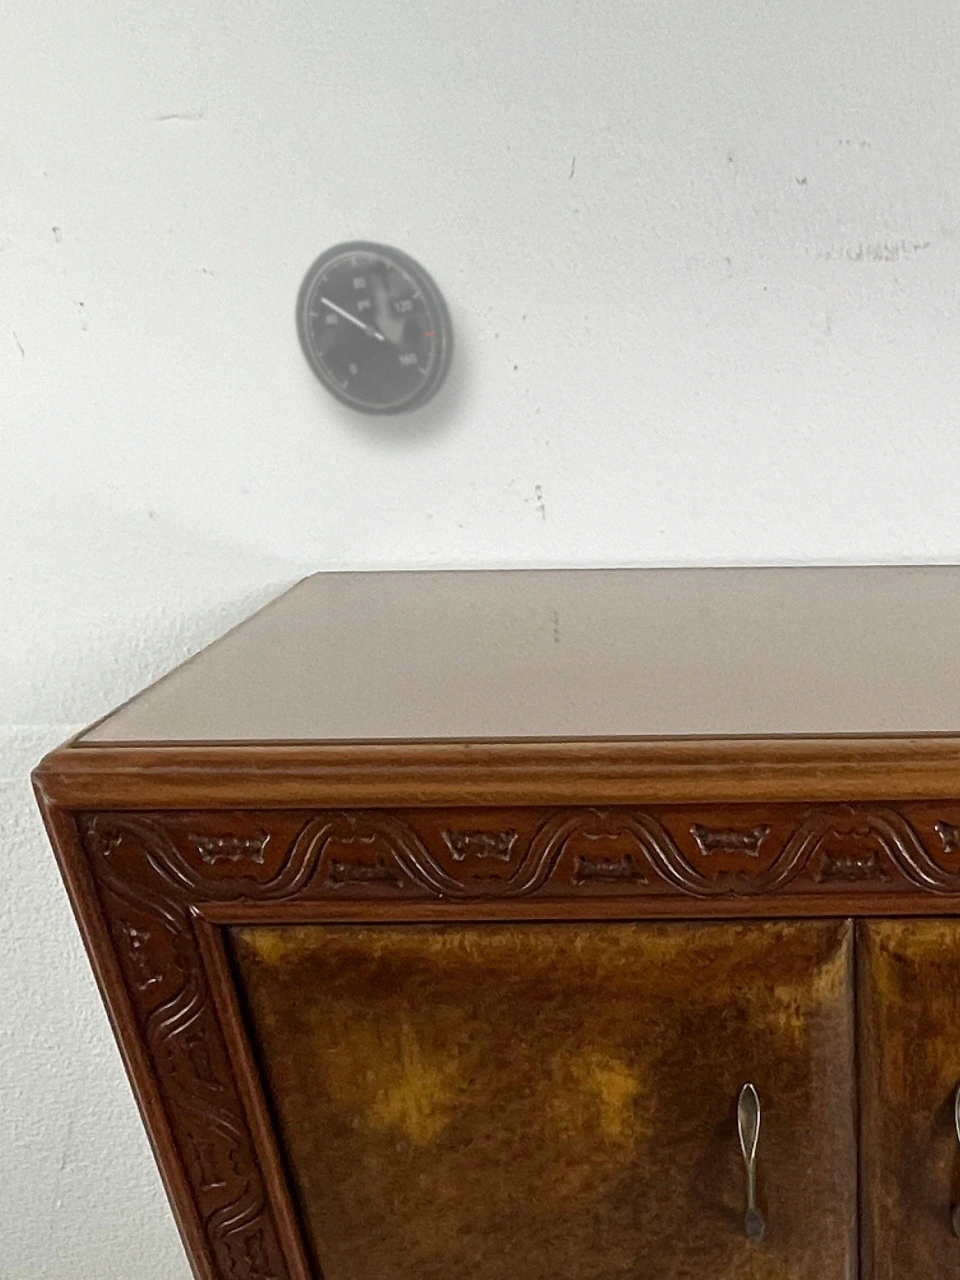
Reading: 50 psi
